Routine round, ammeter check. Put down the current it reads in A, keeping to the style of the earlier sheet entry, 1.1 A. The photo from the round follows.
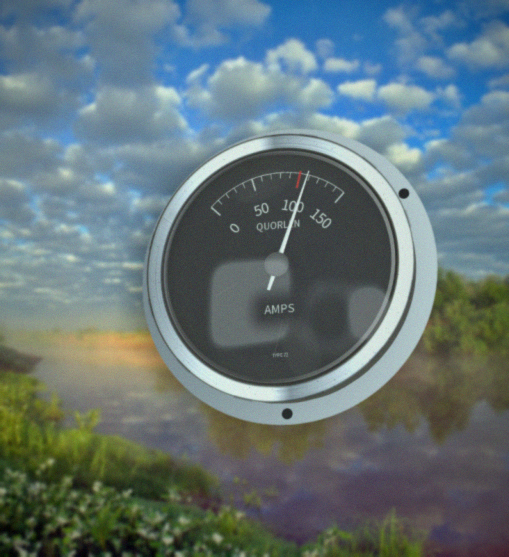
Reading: 110 A
